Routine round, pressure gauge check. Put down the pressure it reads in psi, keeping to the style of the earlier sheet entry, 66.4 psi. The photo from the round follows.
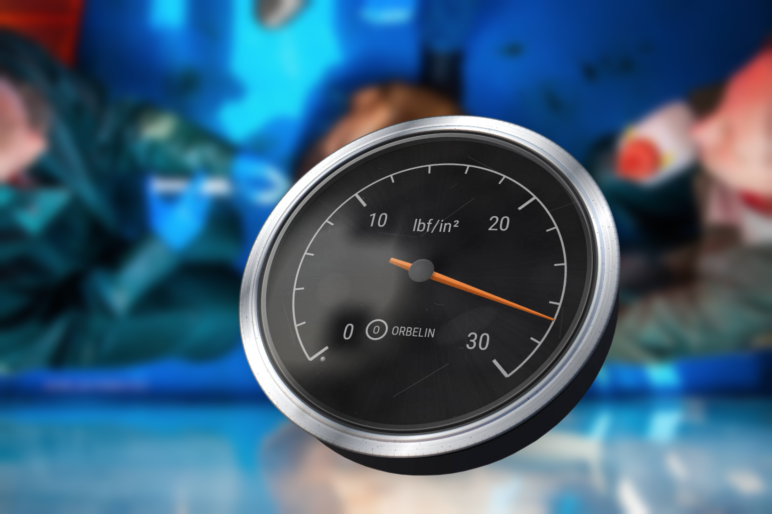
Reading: 27 psi
